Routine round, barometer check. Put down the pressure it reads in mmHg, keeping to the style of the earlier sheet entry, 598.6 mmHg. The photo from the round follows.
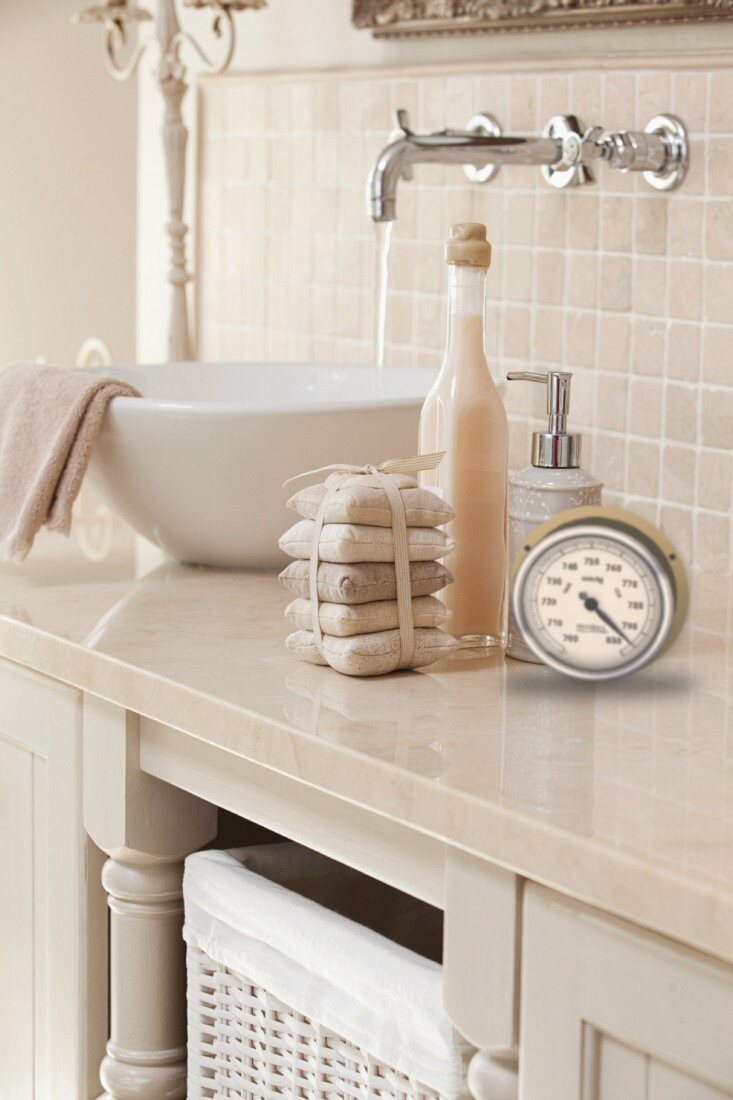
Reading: 795 mmHg
